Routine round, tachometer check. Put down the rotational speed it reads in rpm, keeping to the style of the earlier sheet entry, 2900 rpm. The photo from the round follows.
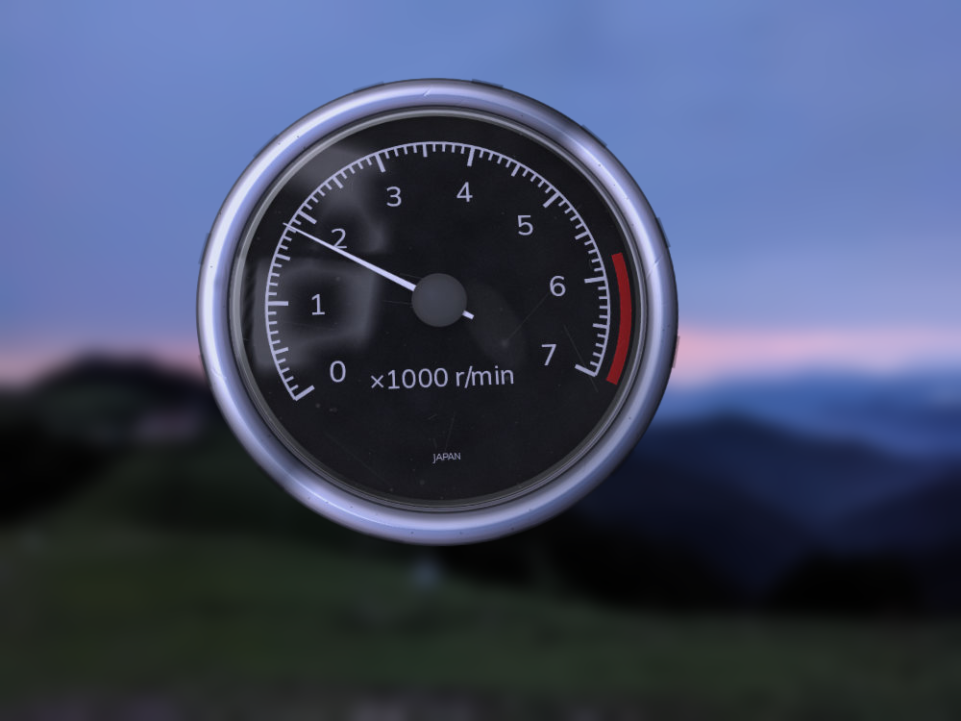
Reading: 1800 rpm
